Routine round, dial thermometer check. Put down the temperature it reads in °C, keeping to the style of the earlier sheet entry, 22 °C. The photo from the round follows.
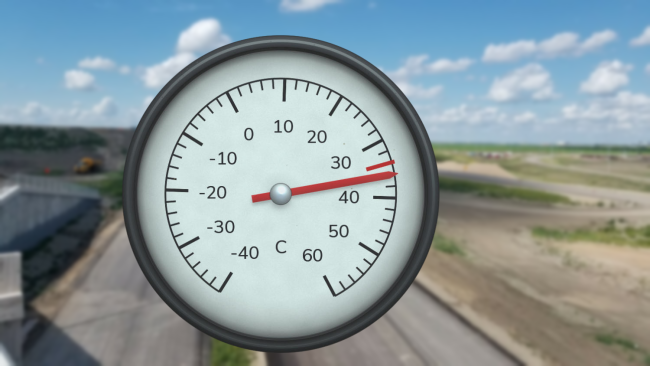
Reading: 36 °C
